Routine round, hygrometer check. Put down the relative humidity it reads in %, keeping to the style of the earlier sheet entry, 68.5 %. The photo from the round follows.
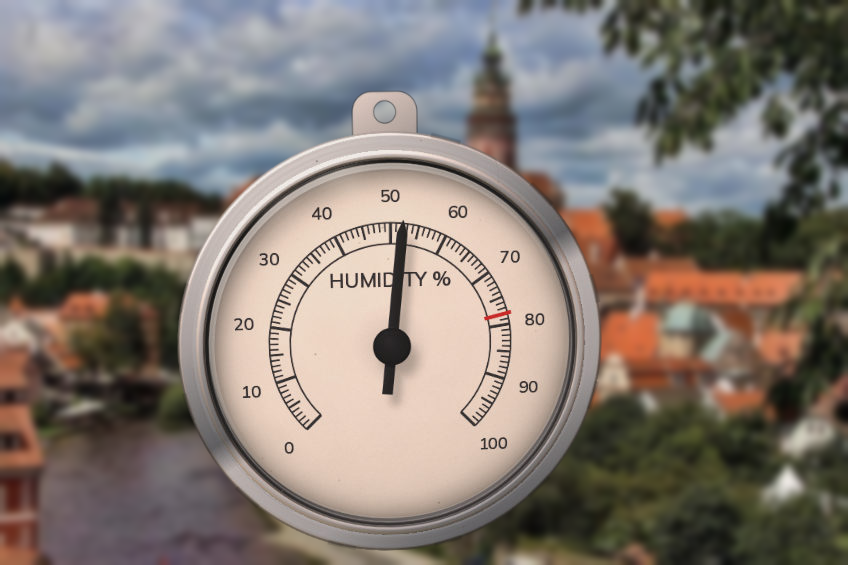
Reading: 52 %
